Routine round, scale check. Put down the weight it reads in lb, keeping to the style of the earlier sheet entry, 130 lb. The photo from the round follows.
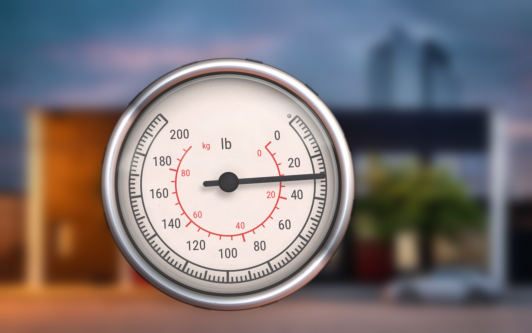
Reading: 30 lb
